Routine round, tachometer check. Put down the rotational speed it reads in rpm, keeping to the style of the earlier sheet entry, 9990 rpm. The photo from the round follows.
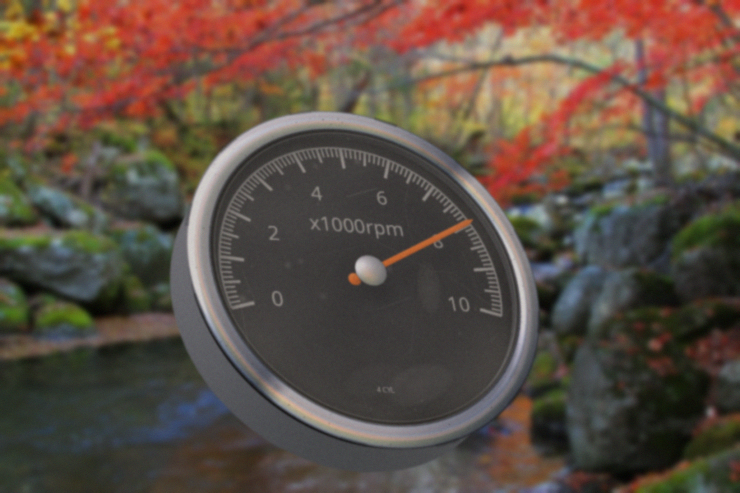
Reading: 8000 rpm
